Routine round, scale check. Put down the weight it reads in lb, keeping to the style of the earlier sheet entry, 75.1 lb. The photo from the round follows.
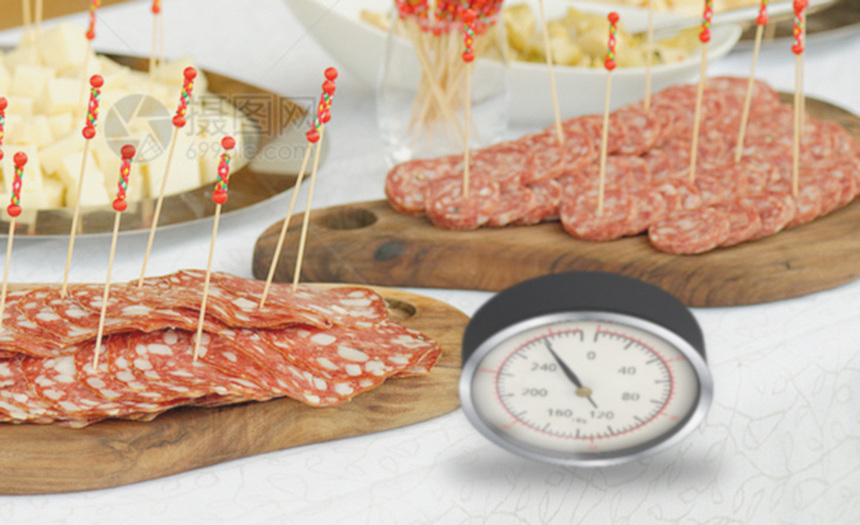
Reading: 260 lb
